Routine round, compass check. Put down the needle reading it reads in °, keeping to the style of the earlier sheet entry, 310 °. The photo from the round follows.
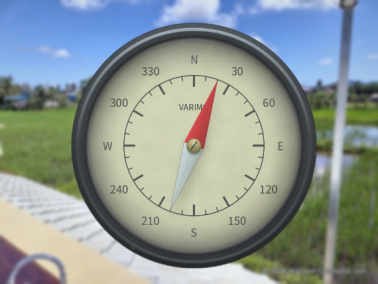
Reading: 20 °
